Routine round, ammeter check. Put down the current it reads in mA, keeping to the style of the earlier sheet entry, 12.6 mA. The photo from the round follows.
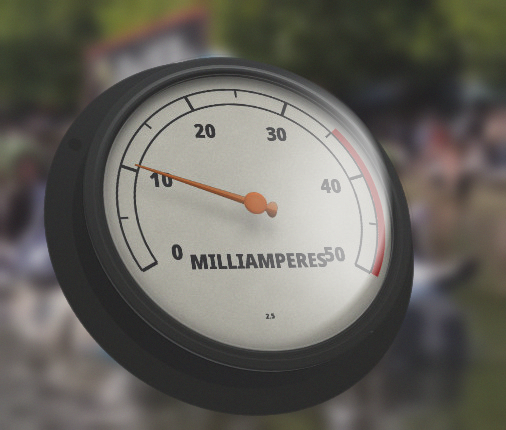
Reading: 10 mA
